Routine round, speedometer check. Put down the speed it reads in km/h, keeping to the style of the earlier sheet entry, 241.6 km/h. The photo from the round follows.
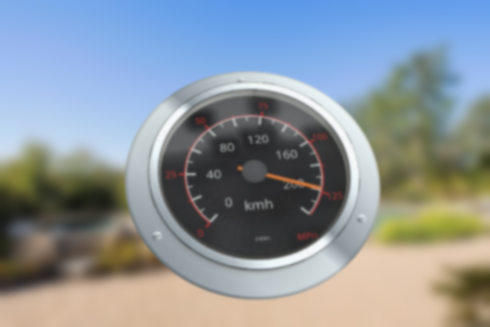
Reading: 200 km/h
